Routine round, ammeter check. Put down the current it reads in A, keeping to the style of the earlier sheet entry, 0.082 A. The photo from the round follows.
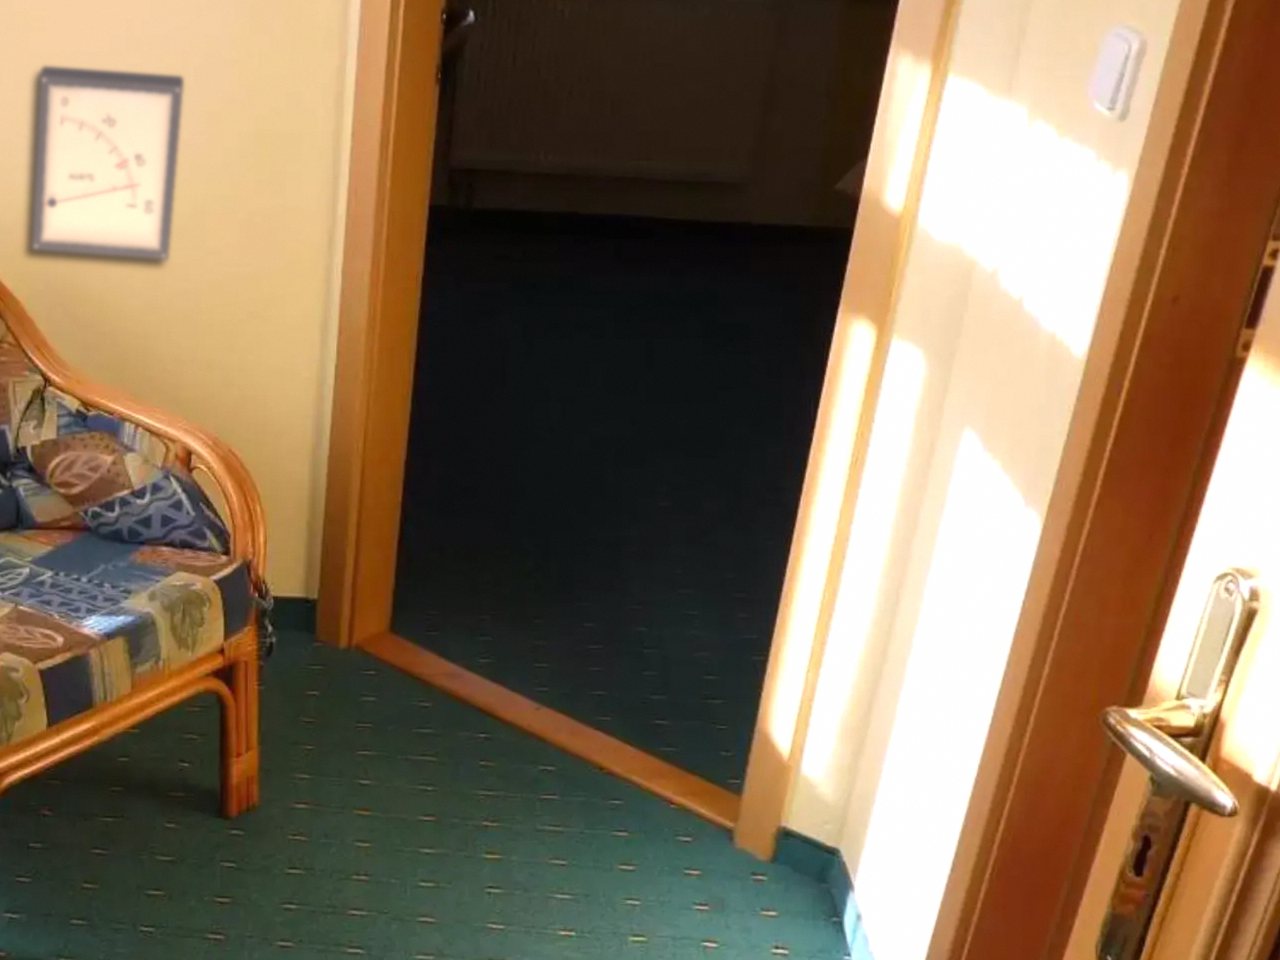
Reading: 50 A
